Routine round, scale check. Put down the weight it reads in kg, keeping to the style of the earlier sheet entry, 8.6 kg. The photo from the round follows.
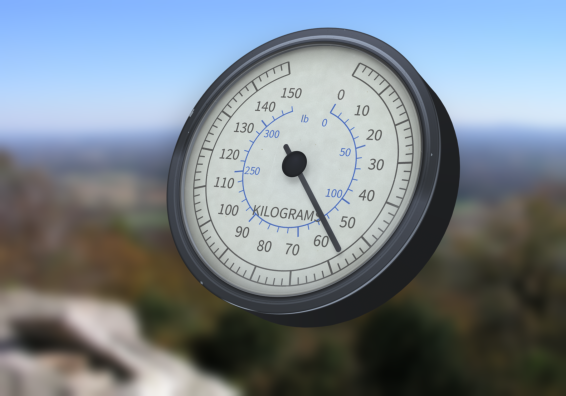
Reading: 56 kg
